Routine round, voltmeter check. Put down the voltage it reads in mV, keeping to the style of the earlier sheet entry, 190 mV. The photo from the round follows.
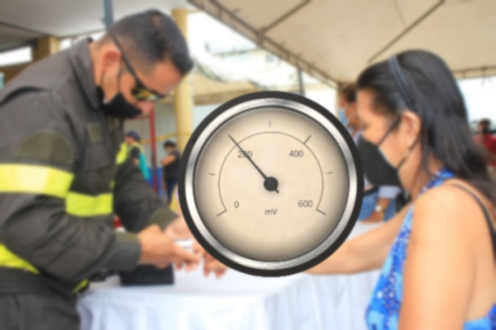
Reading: 200 mV
